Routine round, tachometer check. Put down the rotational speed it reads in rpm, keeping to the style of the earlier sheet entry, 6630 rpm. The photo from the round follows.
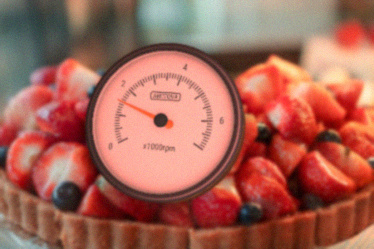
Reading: 1500 rpm
